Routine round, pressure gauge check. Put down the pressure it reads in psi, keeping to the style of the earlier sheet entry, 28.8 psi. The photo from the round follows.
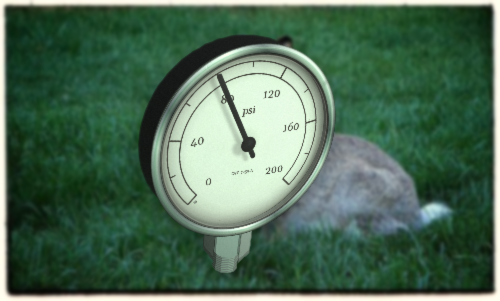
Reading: 80 psi
